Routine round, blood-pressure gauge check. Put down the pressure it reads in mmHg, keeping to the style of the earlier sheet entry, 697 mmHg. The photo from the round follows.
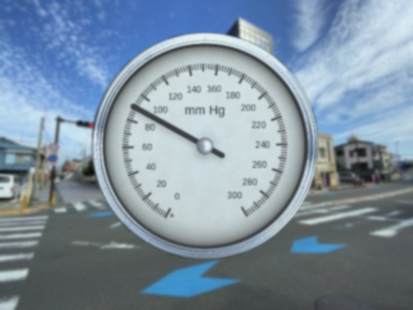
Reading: 90 mmHg
